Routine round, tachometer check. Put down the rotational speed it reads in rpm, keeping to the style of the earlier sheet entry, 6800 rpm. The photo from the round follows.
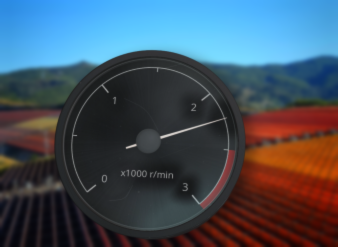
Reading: 2250 rpm
